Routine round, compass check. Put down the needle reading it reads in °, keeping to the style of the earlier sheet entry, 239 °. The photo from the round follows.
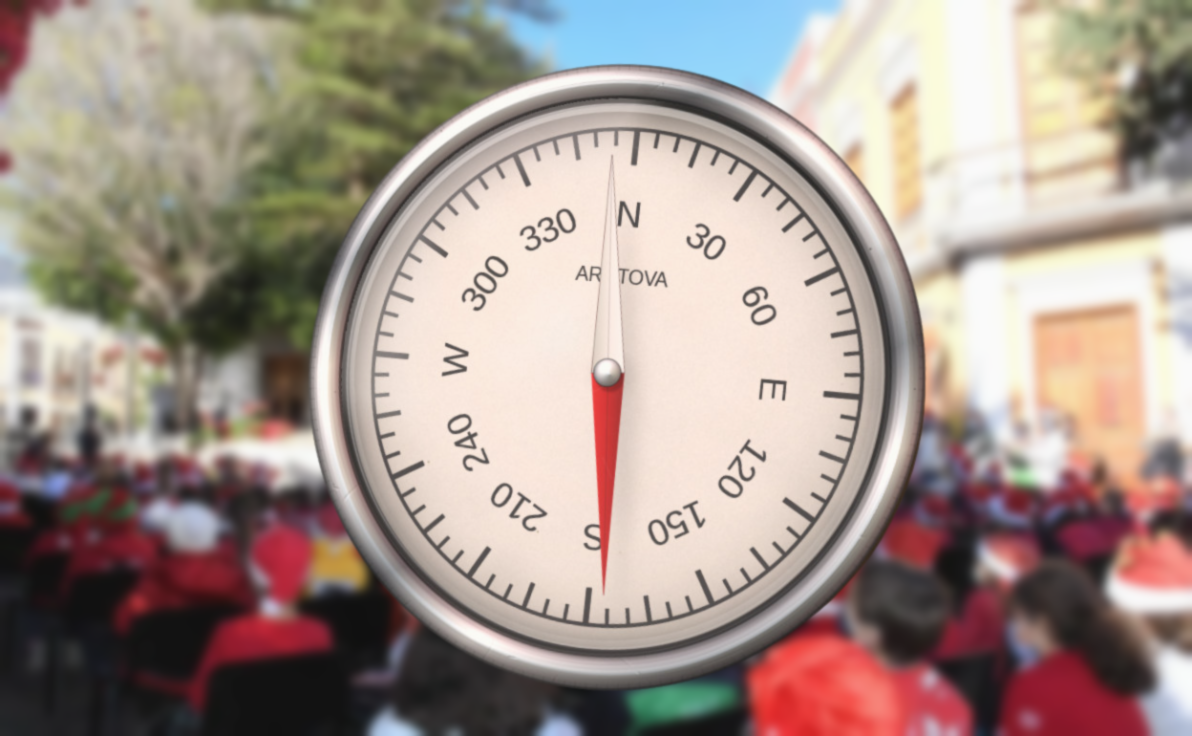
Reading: 175 °
